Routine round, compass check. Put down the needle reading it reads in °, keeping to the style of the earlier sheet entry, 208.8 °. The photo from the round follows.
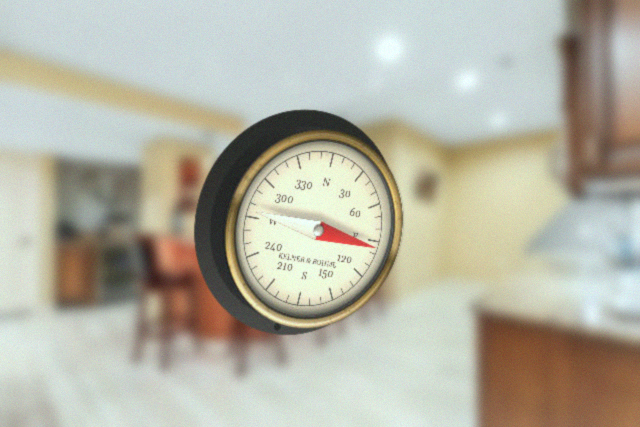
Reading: 95 °
